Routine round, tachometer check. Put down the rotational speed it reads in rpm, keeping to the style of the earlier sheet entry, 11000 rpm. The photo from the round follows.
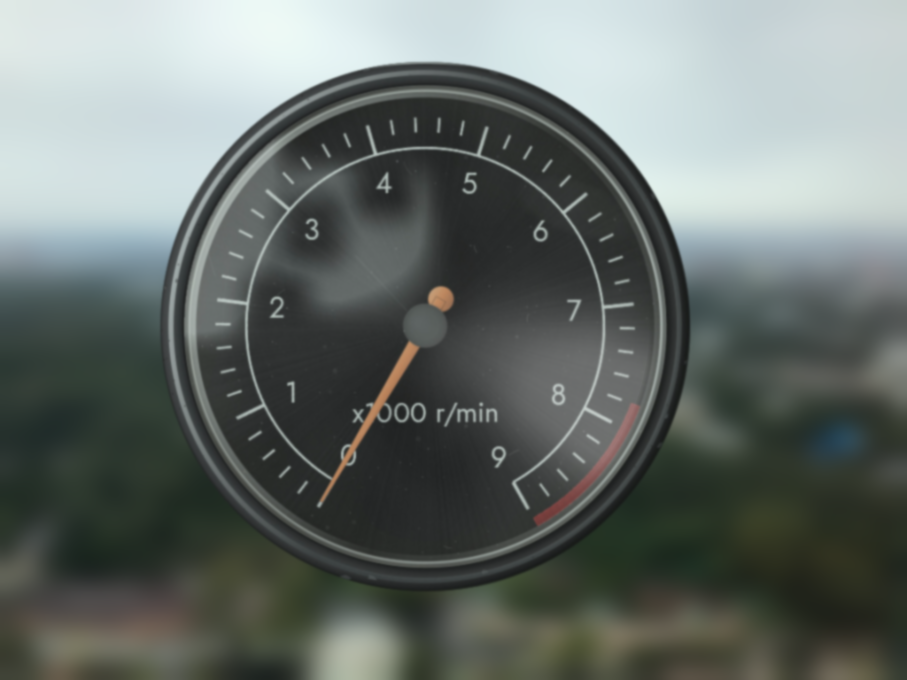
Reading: 0 rpm
